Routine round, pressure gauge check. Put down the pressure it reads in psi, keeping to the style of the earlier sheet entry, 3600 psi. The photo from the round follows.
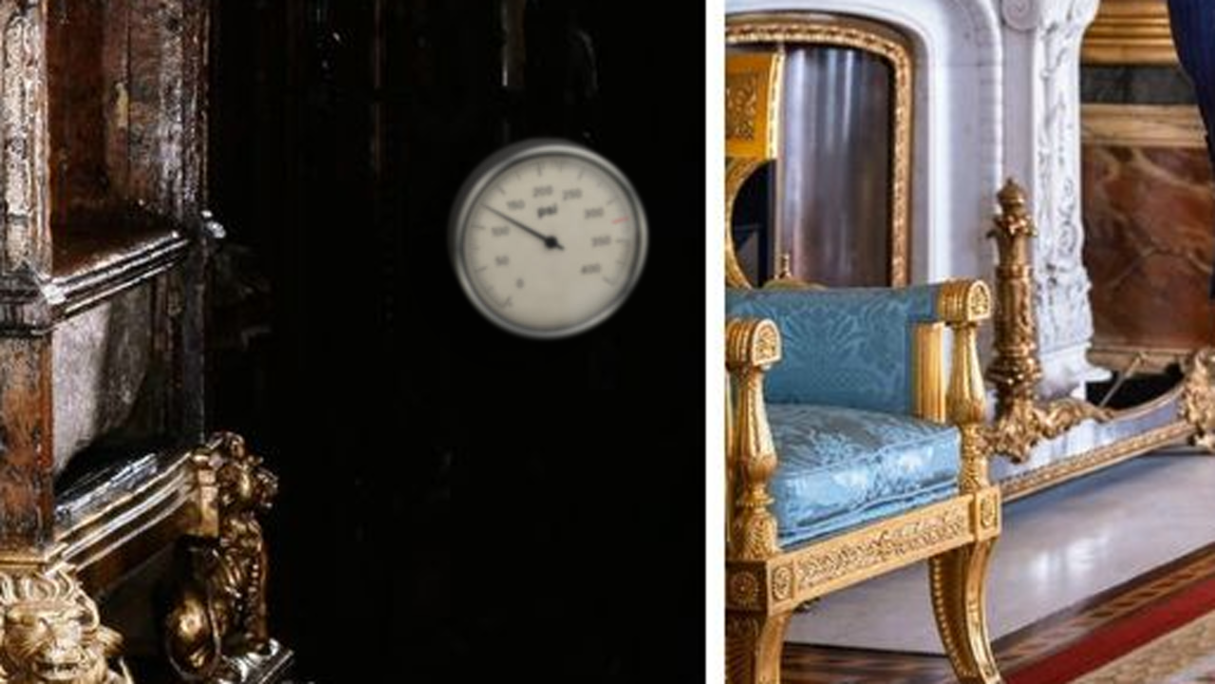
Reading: 125 psi
